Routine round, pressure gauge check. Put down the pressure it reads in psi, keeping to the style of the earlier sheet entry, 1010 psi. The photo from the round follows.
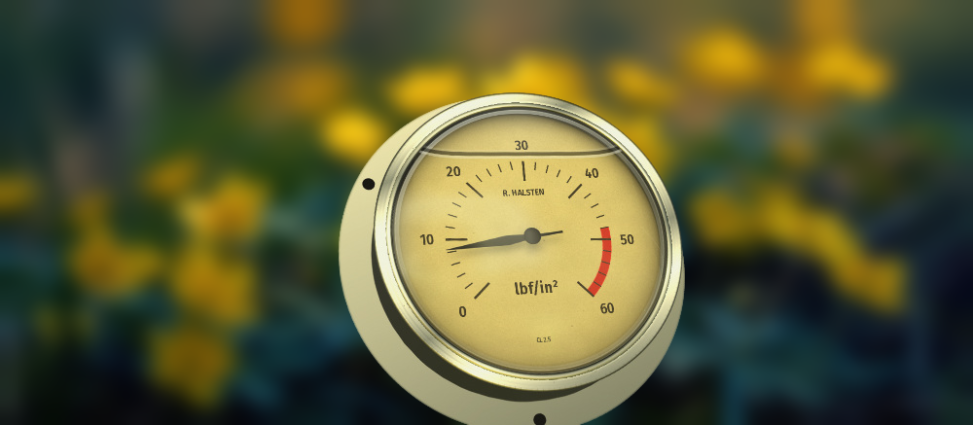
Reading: 8 psi
